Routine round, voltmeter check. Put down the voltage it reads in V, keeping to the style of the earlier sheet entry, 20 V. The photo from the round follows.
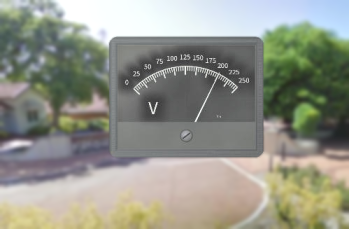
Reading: 200 V
